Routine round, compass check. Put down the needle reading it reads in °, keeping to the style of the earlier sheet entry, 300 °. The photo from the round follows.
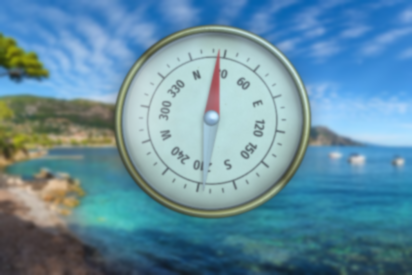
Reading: 25 °
